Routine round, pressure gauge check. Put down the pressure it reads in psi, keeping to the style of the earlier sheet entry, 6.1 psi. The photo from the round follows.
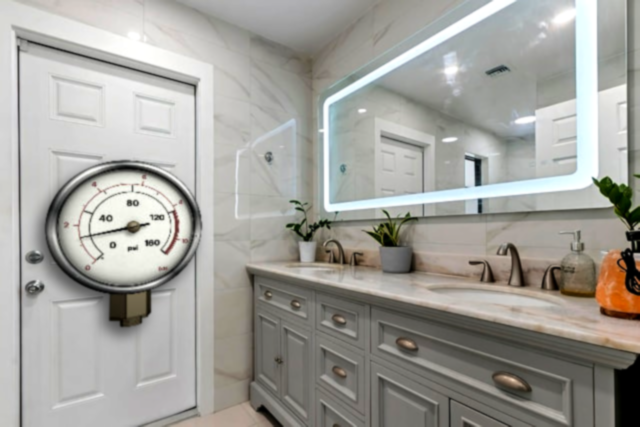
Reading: 20 psi
